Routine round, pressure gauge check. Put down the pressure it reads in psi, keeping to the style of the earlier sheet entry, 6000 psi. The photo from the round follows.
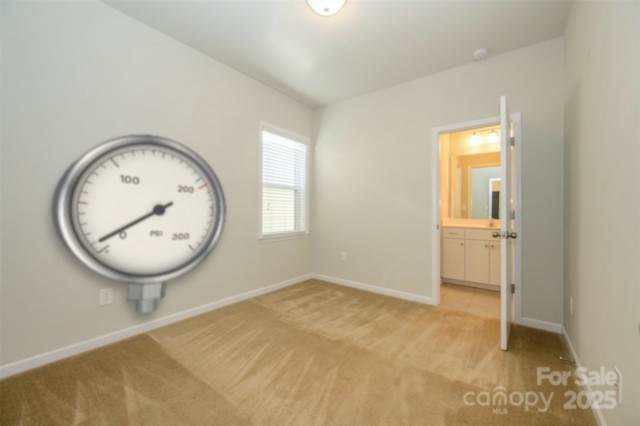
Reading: 10 psi
